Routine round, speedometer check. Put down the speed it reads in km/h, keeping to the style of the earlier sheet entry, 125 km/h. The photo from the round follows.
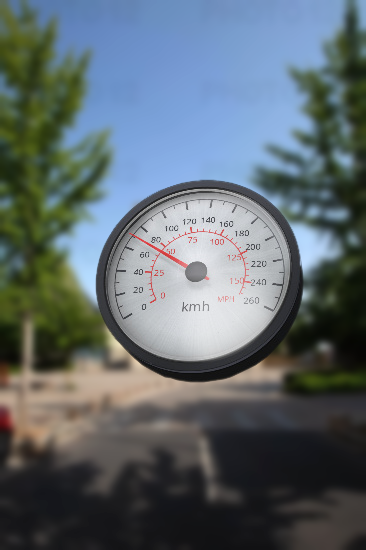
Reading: 70 km/h
